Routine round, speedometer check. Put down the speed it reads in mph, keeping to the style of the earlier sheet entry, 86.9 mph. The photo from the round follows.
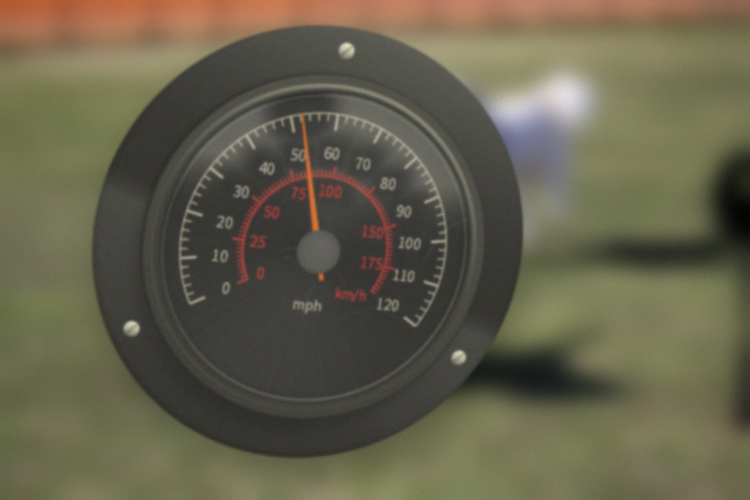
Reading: 52 mph
